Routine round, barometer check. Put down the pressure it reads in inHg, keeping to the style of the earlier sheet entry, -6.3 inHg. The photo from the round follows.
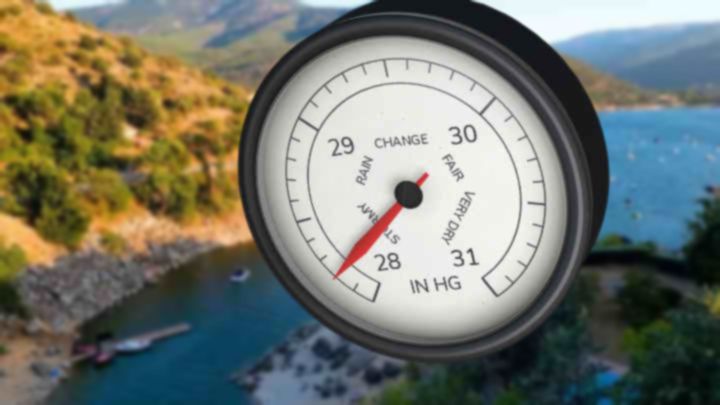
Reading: 28.2 inHg
